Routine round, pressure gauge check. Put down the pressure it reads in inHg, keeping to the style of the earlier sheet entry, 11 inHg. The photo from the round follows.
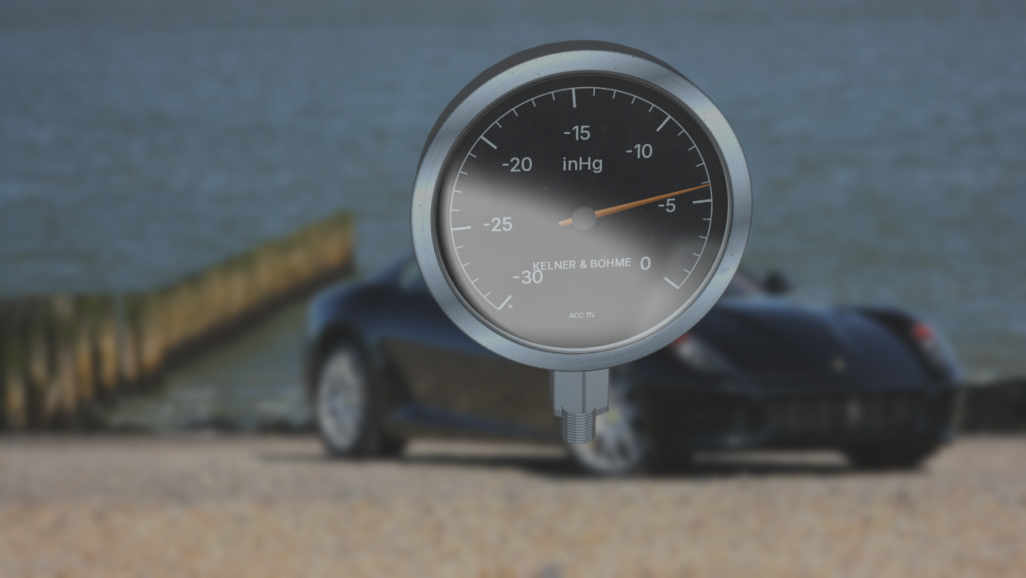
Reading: -6 inHg
